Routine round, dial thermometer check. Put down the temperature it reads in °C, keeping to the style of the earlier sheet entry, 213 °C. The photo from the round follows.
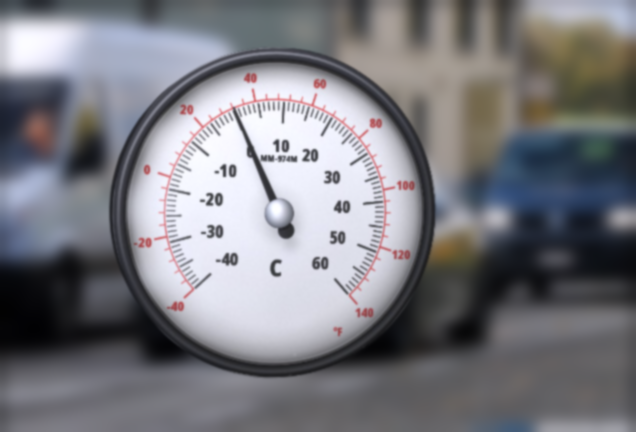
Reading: 0 °C
